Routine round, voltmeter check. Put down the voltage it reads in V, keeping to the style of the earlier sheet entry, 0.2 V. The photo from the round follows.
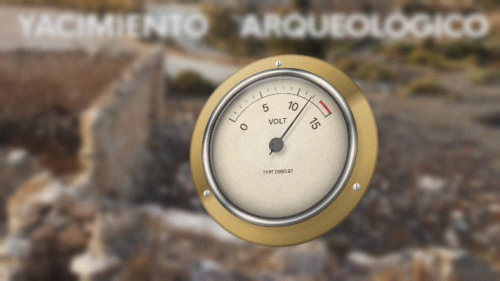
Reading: 12 V
